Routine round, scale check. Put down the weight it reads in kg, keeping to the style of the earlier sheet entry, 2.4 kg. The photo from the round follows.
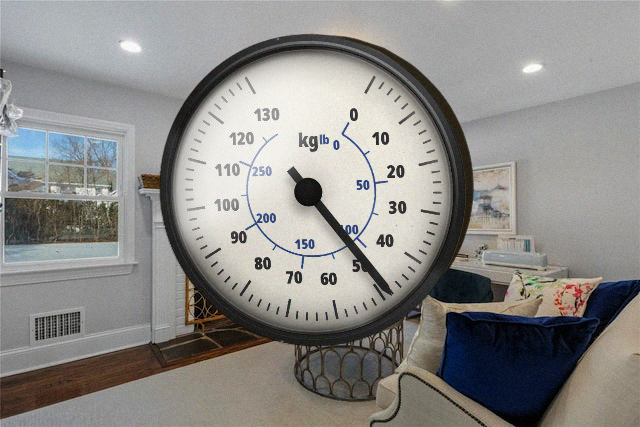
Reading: 48 kg
